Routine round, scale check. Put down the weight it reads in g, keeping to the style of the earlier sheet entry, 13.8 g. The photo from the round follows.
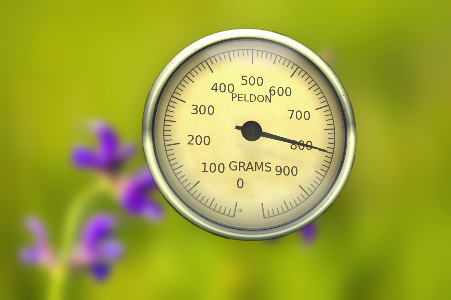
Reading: 800 g
